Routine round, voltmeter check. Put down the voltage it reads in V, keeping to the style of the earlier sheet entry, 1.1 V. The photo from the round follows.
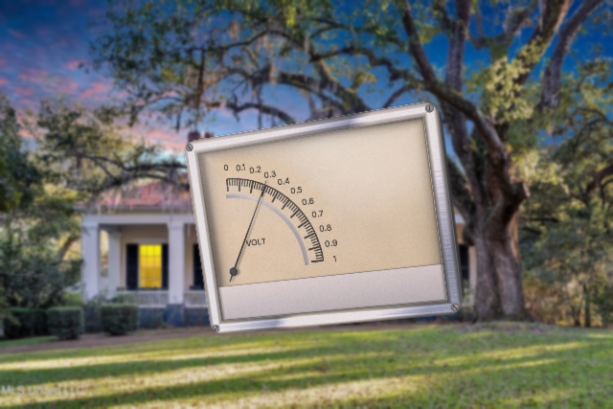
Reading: 0.3 V
